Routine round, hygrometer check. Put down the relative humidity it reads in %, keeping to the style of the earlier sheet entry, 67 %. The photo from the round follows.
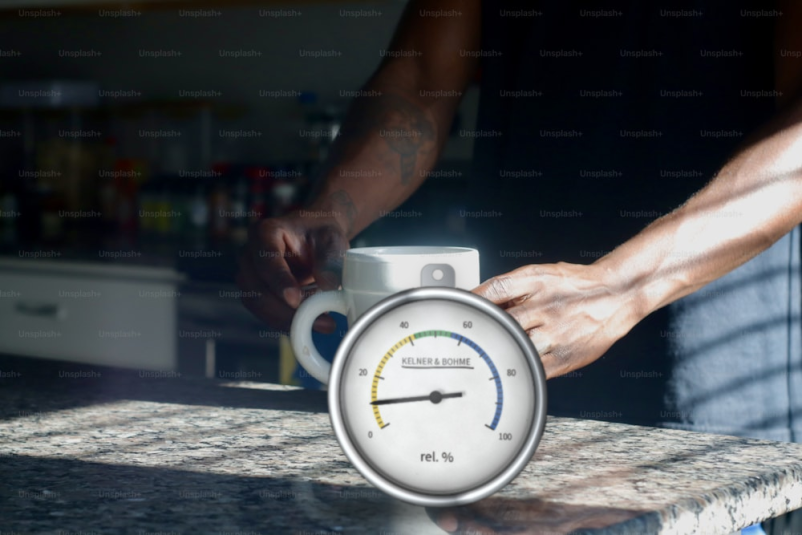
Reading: 10 %
